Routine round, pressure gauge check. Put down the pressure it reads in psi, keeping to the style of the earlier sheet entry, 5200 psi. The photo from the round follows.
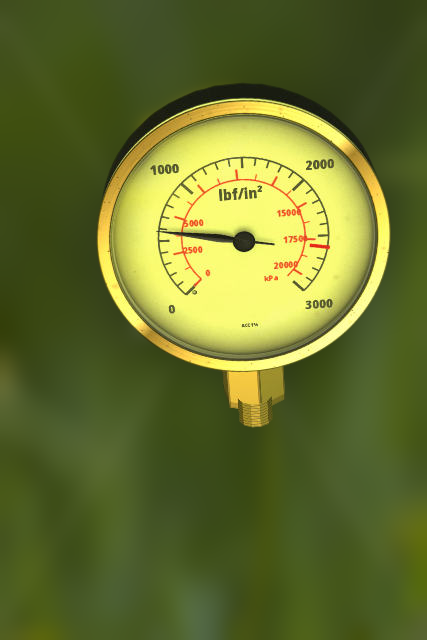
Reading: 600 psi
